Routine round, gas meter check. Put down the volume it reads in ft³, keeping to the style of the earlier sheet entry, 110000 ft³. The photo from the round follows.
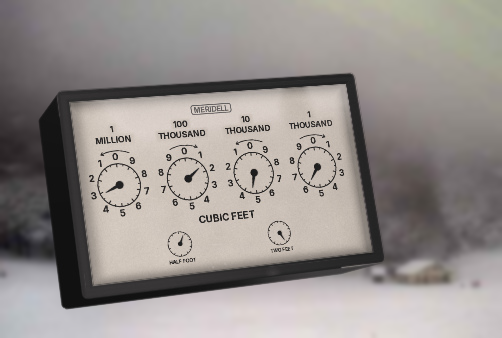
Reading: 314600 ft³
